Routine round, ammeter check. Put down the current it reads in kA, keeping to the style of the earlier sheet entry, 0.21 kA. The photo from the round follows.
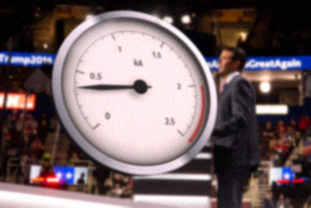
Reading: 0.35 kA
